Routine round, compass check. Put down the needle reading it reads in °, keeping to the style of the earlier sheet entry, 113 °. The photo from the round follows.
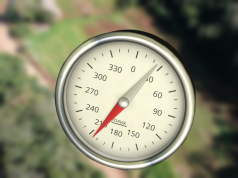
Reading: 205 °
